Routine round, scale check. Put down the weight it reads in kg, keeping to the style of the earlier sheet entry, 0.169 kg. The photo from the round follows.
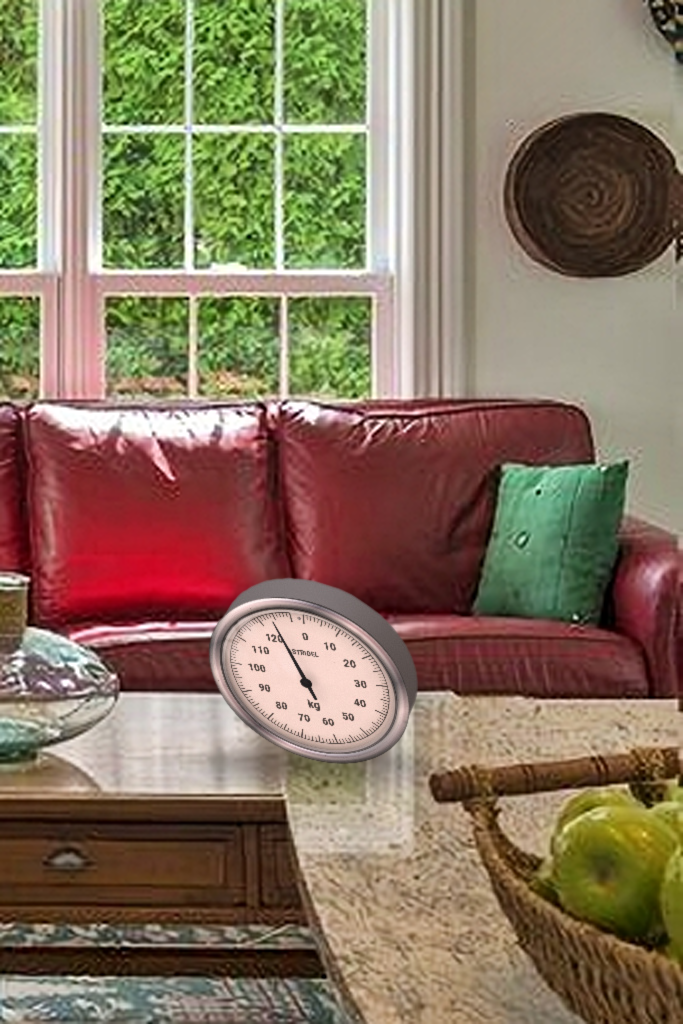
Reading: 125 kg
